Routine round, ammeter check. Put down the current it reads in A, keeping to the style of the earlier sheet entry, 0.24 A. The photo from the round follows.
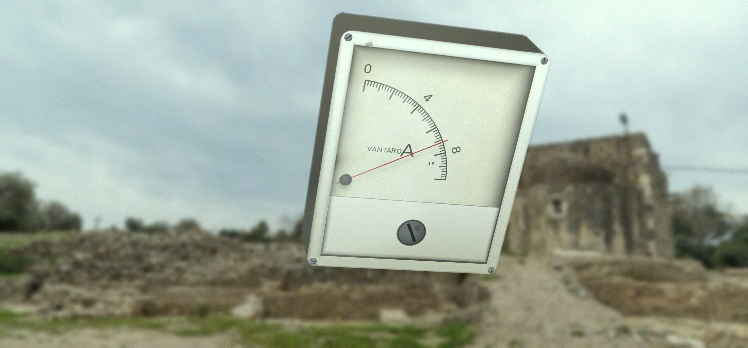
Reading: 7 A
